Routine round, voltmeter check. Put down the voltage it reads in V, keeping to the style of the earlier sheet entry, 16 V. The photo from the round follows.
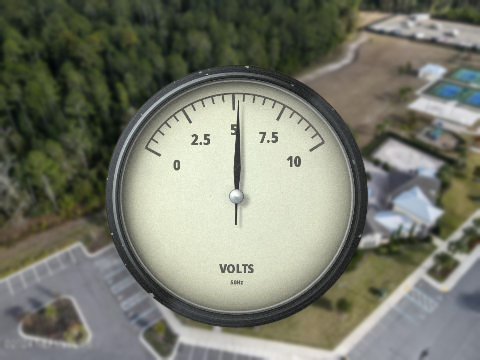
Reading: 5.25 V
